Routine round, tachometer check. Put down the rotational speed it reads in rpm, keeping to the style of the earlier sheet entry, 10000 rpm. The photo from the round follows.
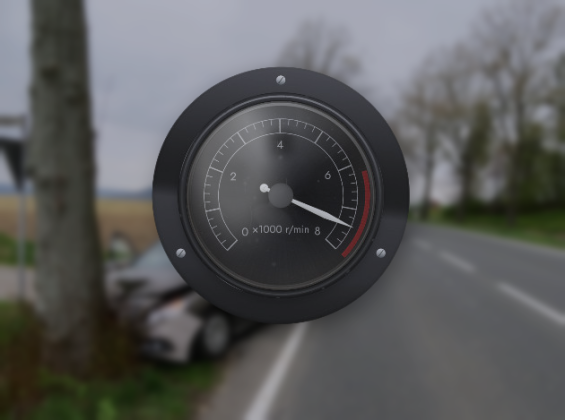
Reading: 7400 rpm
